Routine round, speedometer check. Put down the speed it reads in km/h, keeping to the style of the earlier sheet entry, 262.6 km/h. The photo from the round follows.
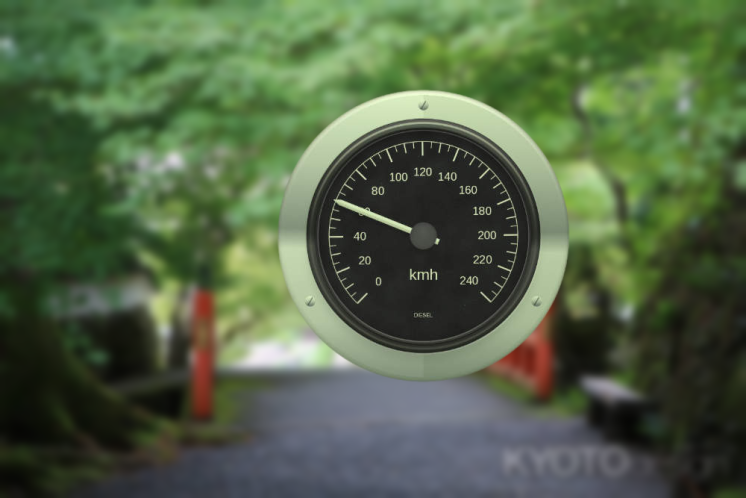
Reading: 60 km/h
